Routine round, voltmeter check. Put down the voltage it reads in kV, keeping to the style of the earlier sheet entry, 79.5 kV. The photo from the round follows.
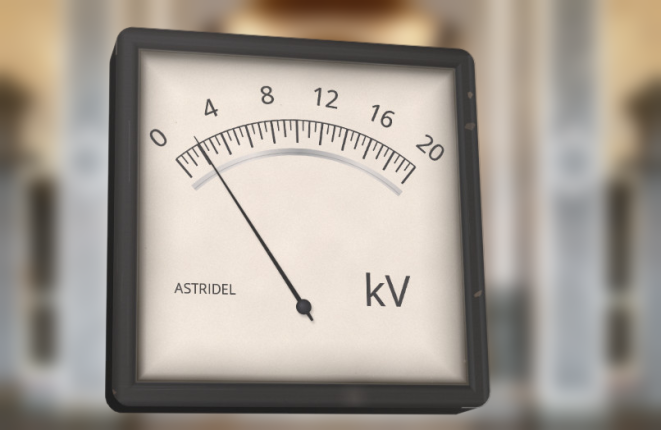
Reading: 2 kV
